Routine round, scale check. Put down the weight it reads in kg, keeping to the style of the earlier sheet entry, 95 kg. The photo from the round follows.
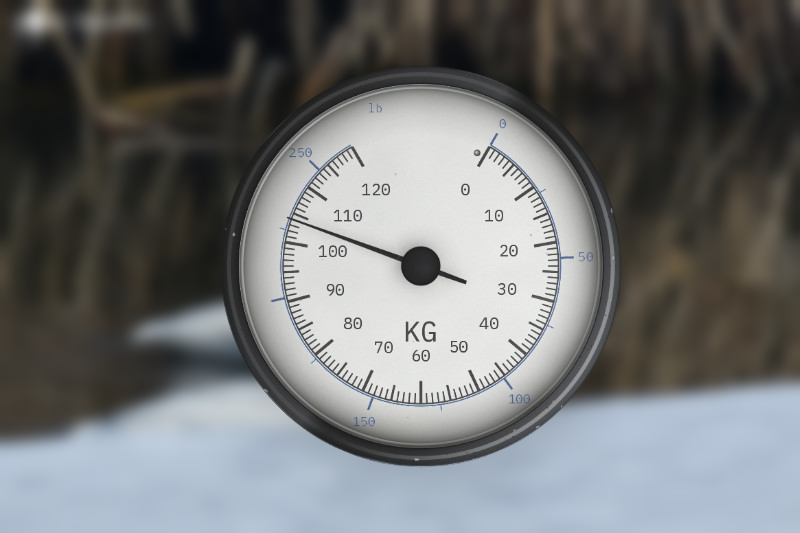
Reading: 104 kg
